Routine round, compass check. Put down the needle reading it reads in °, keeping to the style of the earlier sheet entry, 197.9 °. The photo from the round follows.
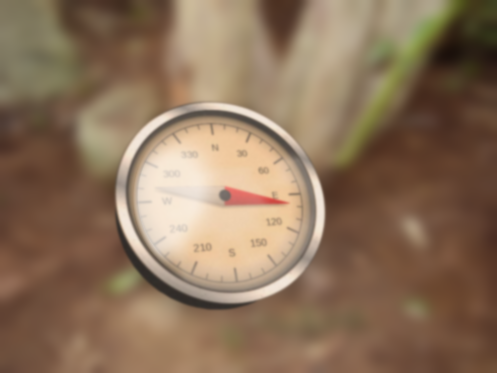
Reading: 100 °
